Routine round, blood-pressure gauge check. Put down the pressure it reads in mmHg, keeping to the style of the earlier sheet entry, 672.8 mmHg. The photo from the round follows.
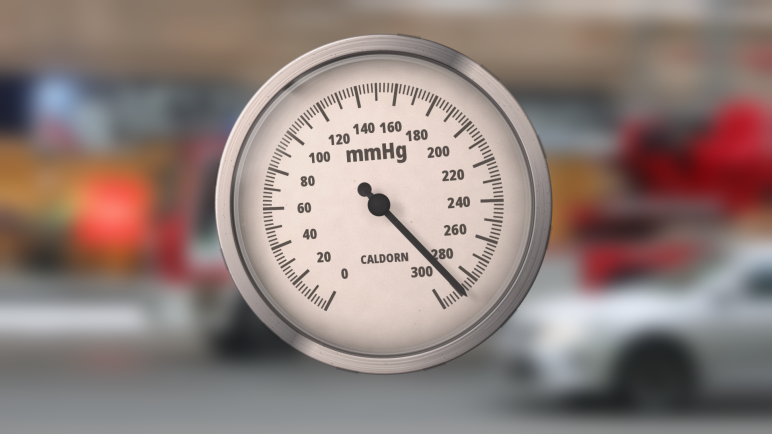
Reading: 288 mmHg
